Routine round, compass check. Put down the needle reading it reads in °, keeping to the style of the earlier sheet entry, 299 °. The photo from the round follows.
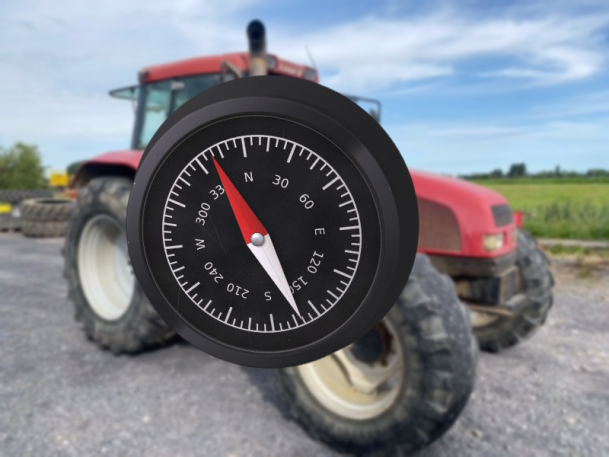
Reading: 340 °
